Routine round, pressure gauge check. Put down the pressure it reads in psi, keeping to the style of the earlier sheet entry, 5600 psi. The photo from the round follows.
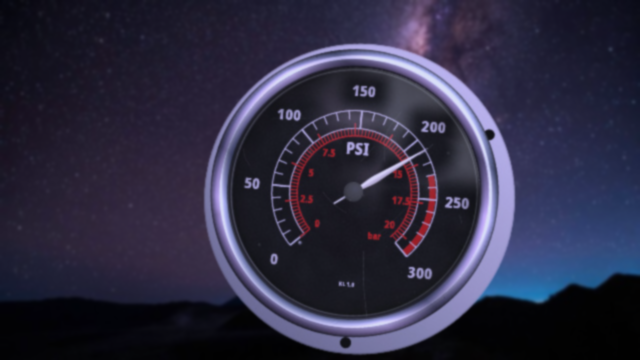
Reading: 210 psi
